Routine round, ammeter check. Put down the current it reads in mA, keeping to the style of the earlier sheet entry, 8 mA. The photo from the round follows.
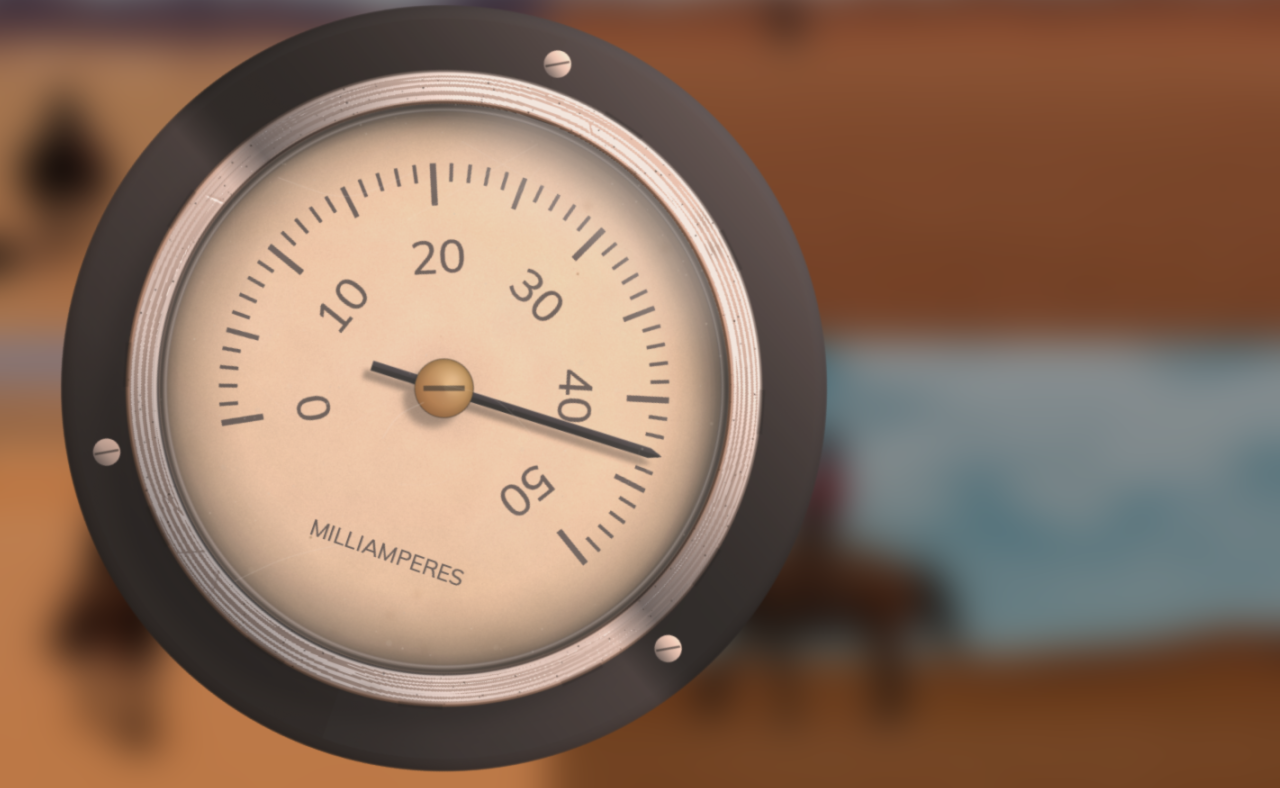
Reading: 43 mA
